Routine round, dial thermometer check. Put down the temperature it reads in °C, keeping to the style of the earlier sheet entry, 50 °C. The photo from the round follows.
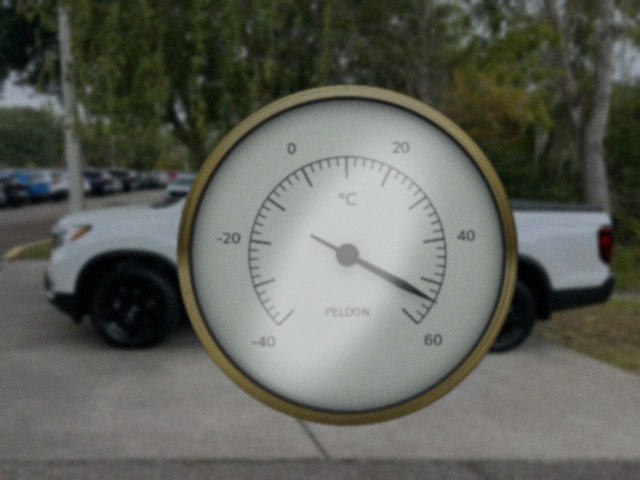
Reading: 54 °C
